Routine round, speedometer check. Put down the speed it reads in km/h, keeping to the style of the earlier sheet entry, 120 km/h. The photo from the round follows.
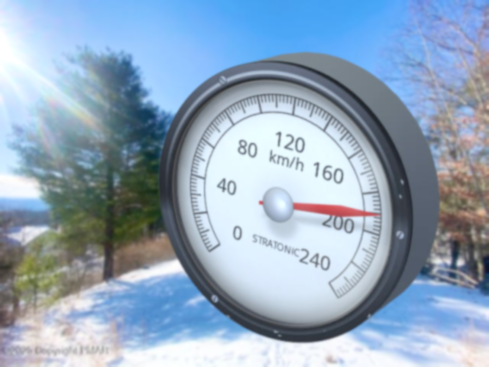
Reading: 190 km/h
